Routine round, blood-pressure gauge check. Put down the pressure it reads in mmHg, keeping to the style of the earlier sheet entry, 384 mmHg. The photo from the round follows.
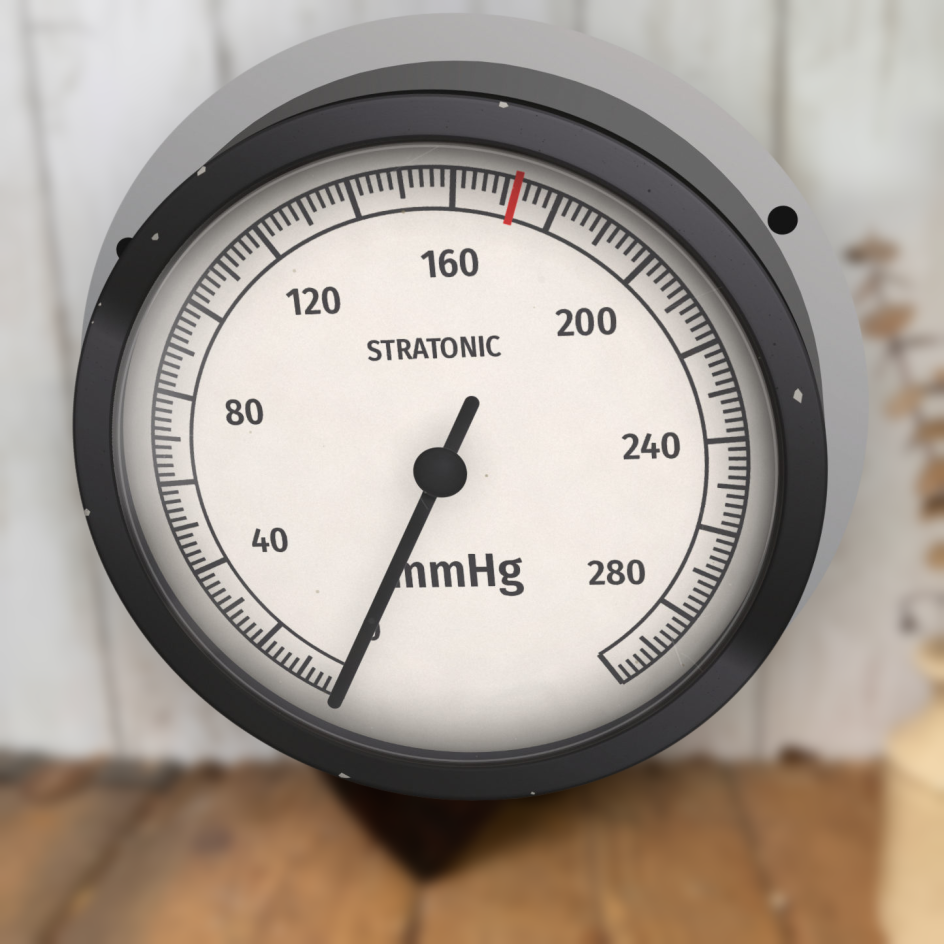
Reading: 1 mmHg
